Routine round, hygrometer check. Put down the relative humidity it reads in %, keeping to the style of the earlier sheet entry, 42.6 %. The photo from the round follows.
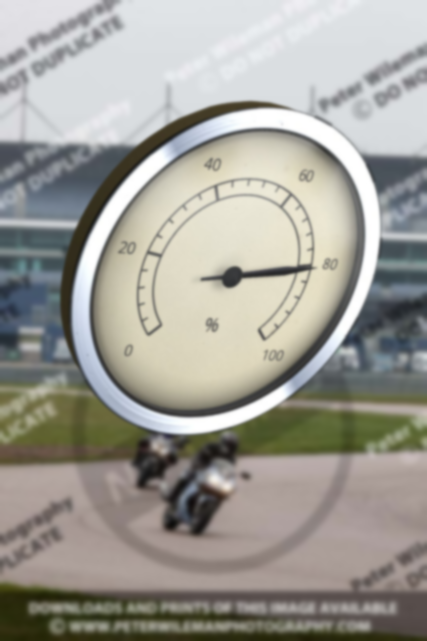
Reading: 80 %
